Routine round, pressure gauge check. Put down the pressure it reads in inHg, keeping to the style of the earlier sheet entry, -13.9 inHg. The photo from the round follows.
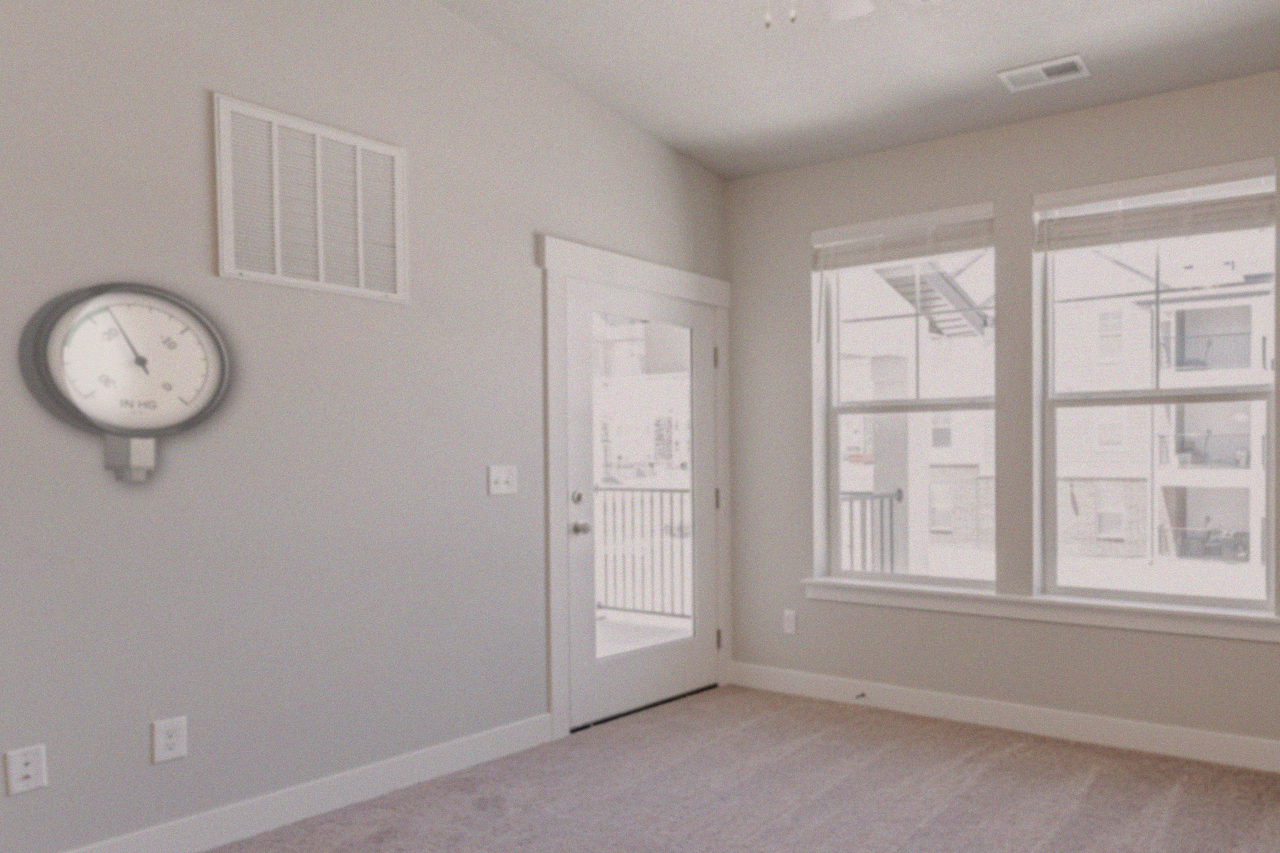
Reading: -18 inHg
